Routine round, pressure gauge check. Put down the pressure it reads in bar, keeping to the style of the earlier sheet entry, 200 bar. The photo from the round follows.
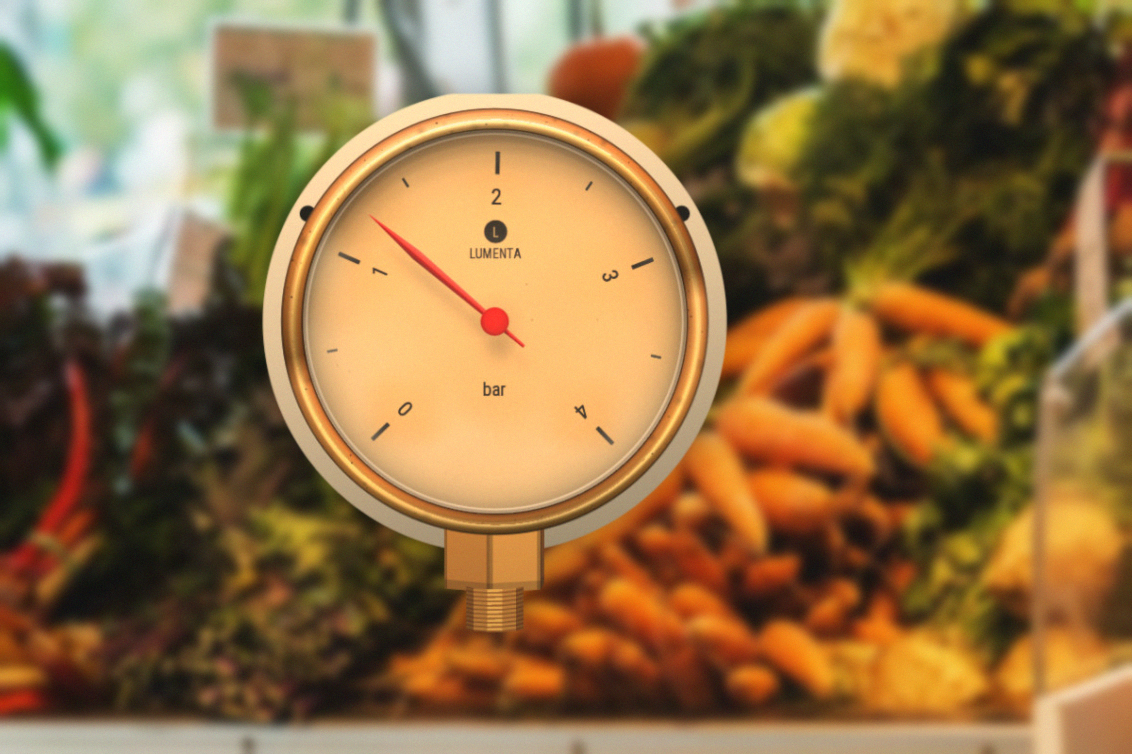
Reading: 1.25 bar
